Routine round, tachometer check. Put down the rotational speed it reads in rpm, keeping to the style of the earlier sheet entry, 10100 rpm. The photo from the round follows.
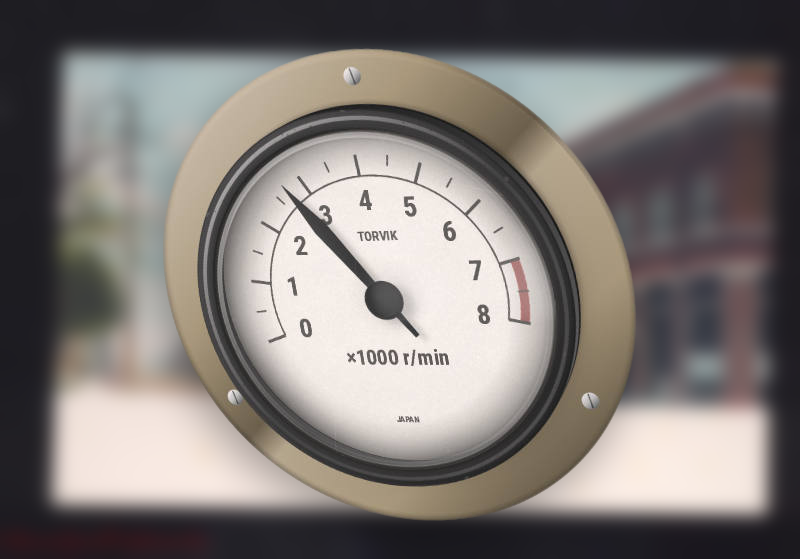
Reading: 2750 rpm
